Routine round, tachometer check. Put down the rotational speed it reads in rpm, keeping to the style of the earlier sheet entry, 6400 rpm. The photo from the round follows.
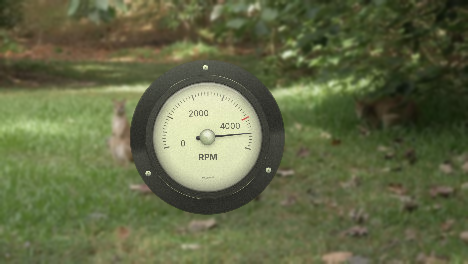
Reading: 4500 rpm
